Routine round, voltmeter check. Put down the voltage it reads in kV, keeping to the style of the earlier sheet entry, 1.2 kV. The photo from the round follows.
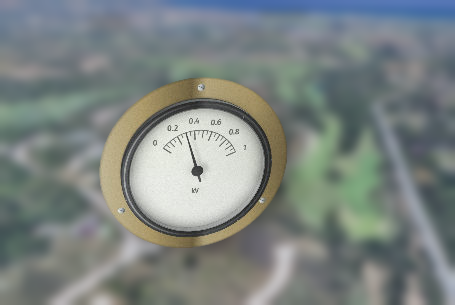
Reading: 0.3 kV
